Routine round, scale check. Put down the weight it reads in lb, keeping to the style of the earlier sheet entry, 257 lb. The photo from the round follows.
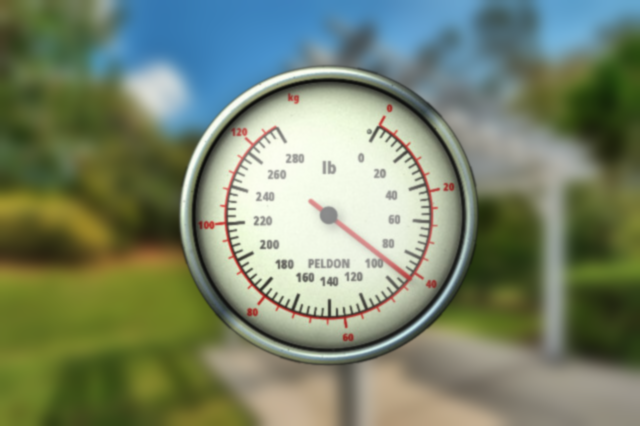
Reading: 92 lb
